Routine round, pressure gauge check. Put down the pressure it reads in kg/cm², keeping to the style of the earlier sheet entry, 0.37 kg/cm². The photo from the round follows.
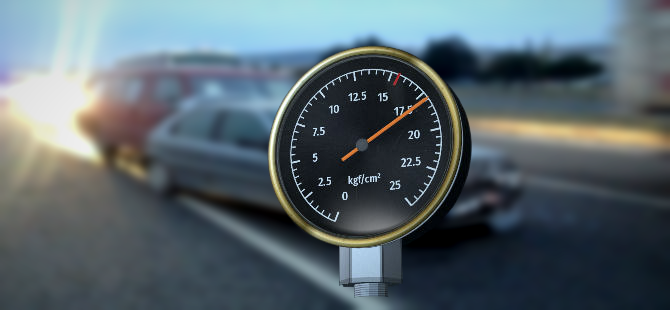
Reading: 18 kg/cm²
